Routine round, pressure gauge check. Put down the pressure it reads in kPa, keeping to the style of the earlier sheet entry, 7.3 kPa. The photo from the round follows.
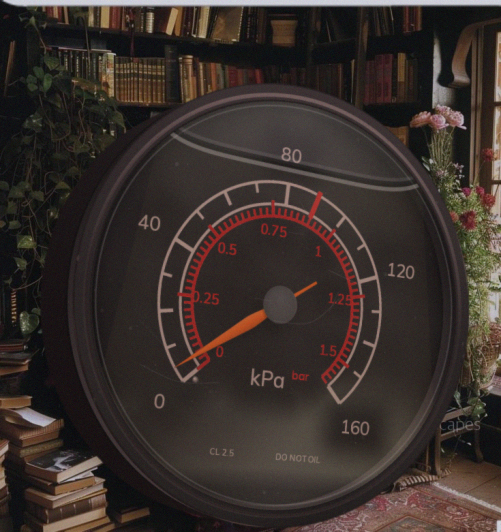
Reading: 5 kPa
